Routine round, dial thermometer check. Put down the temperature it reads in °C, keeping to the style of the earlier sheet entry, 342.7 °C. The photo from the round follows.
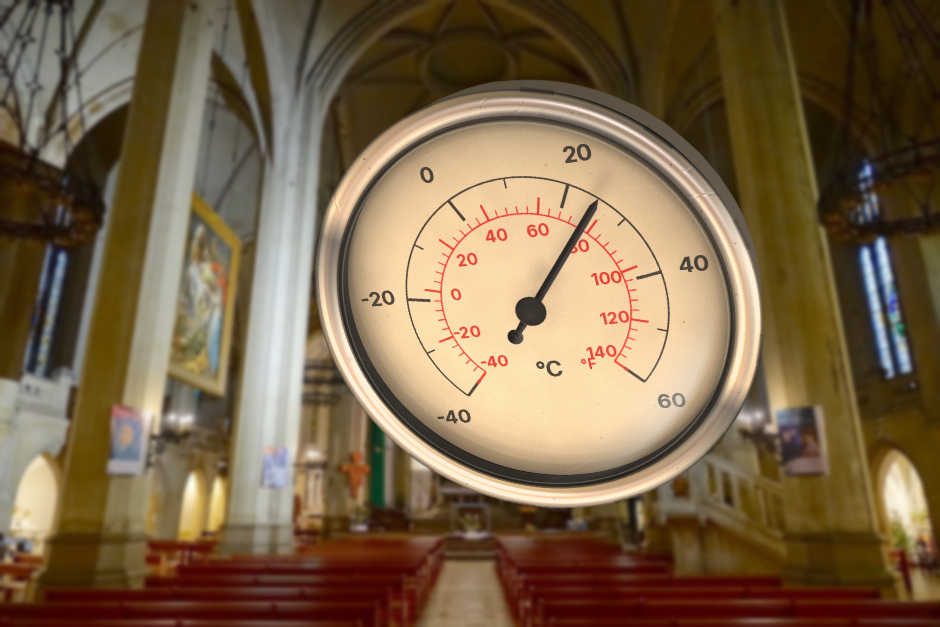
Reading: 25 °C
